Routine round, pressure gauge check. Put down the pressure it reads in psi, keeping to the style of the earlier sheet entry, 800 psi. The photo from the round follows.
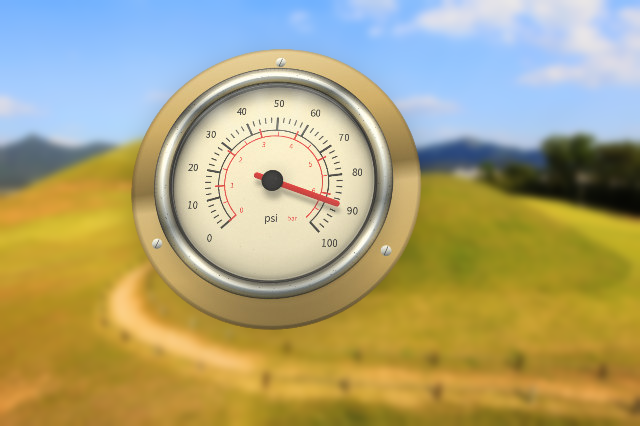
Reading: 90 psi
